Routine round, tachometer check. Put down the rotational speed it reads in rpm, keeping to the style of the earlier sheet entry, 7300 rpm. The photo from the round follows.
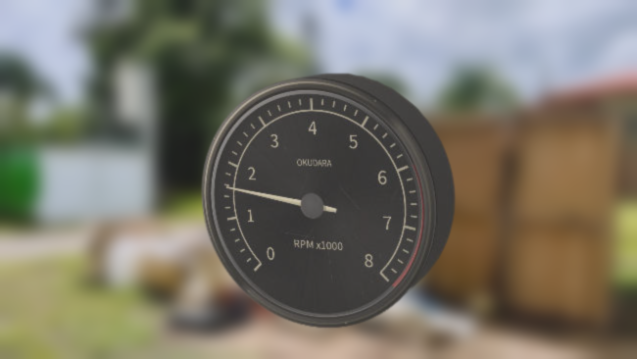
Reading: 1600 rpm
